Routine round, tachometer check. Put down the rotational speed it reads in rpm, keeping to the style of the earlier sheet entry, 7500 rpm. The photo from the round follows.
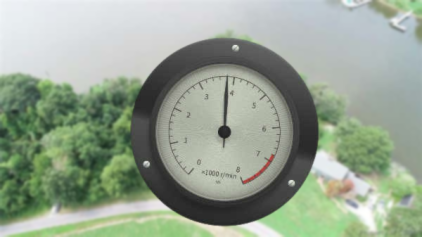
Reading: 3800 rpm
